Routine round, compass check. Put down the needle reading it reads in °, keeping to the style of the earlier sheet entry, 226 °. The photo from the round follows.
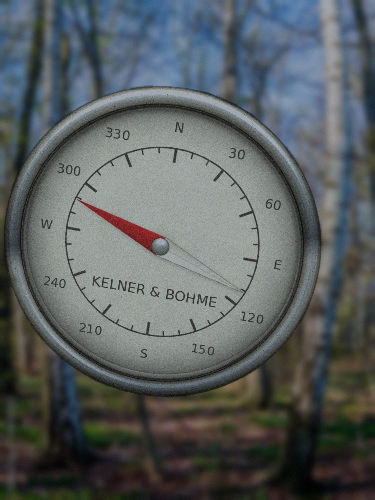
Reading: 290 °
